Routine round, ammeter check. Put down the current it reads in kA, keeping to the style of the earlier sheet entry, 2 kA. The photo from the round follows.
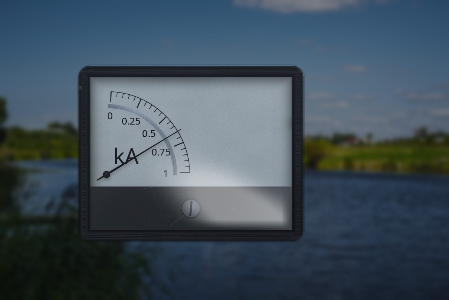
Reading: 0.65 kA
